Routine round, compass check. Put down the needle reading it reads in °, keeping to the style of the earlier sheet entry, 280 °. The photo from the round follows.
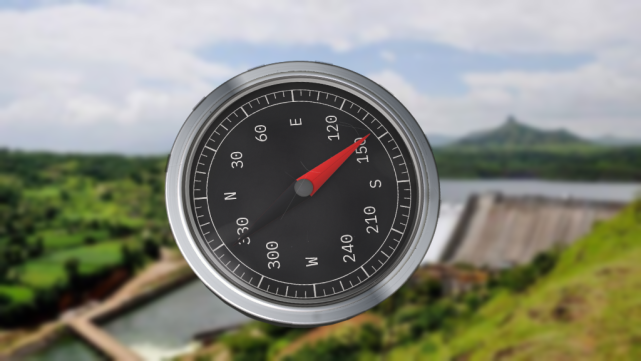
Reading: 145 °
